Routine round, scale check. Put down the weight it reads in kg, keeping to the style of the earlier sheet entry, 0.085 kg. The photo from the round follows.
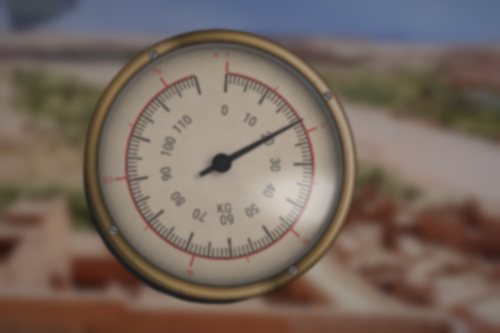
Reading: 20 kg
